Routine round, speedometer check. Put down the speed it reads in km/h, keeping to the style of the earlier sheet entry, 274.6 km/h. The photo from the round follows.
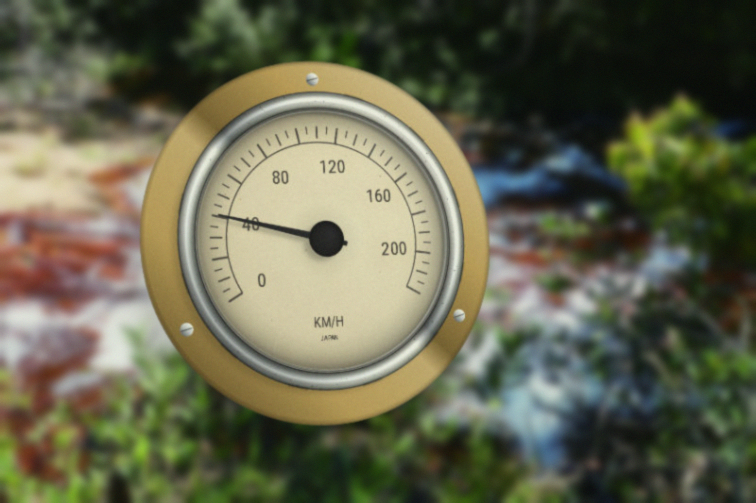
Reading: 40 km/h
